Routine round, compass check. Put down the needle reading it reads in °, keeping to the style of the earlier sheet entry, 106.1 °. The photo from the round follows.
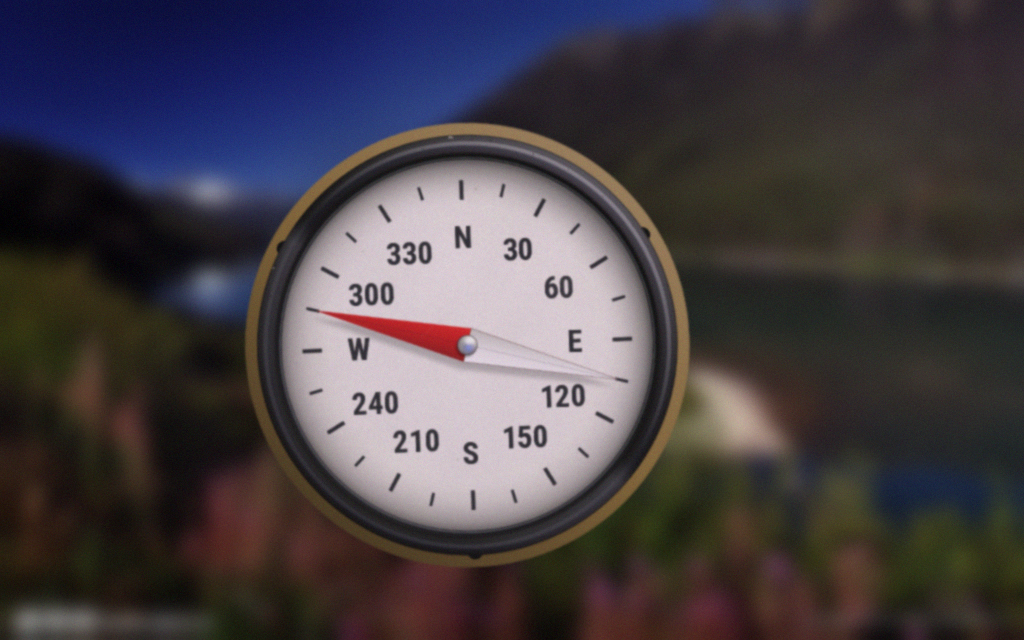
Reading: 285 °
